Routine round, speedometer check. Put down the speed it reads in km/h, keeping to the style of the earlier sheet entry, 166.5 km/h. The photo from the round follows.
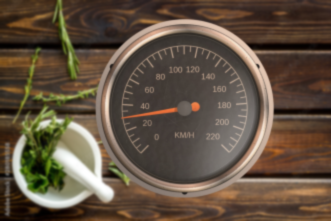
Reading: 30 km/h
